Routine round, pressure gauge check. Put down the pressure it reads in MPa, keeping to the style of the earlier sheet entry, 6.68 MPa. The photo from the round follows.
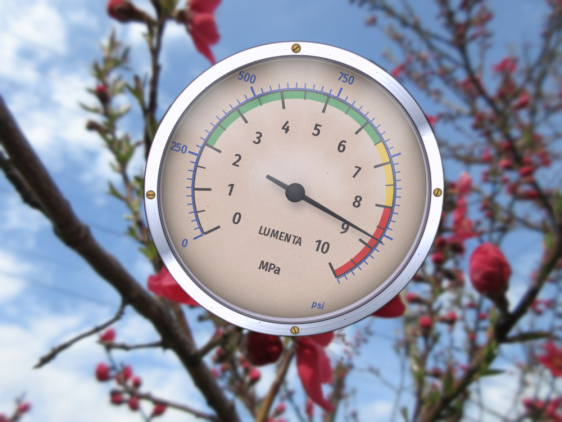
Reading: 8.75 MPa
